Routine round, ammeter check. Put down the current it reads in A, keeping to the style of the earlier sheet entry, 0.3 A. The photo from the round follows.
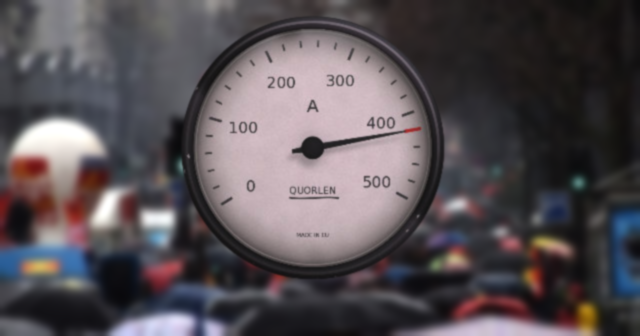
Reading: 420 A
